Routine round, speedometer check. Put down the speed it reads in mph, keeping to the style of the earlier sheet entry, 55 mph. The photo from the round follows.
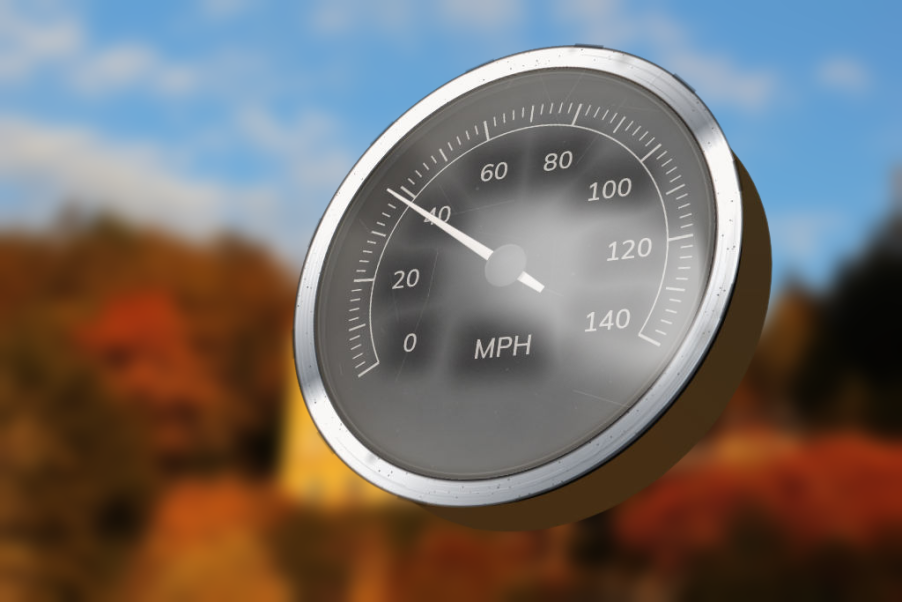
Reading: 38 mph
